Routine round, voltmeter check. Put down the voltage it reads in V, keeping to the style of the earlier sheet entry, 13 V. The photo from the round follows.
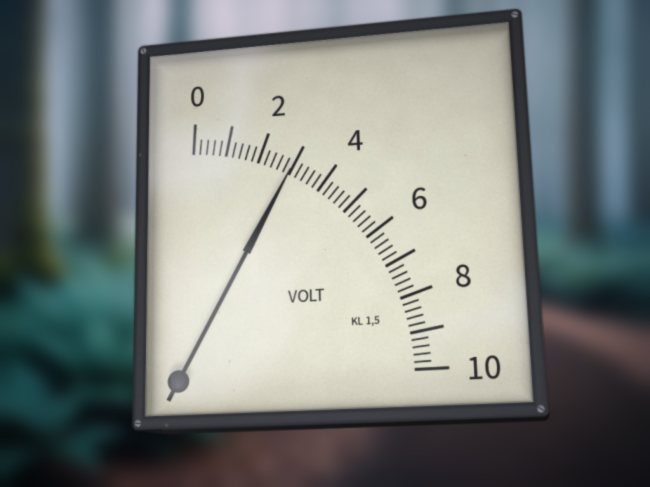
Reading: 3 V
